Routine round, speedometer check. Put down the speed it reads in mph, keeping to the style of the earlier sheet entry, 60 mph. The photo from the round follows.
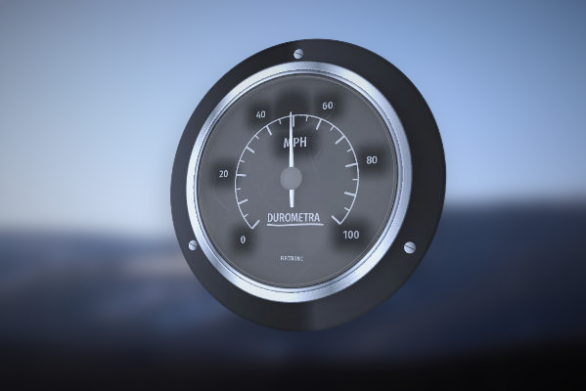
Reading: 50 mph
